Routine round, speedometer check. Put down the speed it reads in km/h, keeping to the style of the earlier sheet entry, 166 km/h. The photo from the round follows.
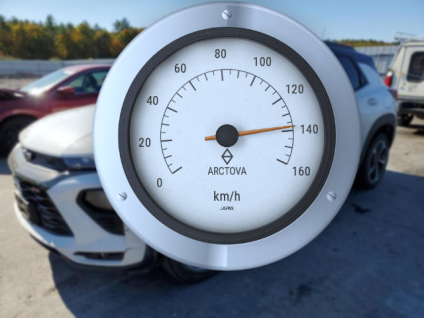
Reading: 137.5 km/h
